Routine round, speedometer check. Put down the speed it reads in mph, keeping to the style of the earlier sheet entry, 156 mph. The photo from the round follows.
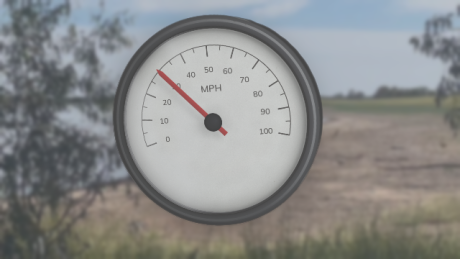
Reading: 30 mph
